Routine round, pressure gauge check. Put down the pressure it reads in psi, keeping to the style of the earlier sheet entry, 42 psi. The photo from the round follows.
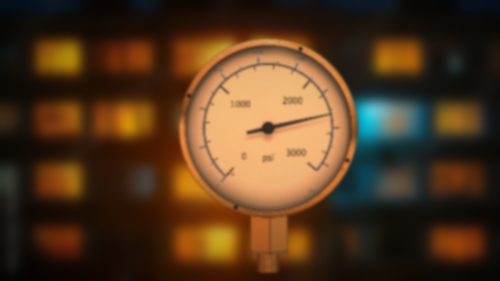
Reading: 2400 psi
